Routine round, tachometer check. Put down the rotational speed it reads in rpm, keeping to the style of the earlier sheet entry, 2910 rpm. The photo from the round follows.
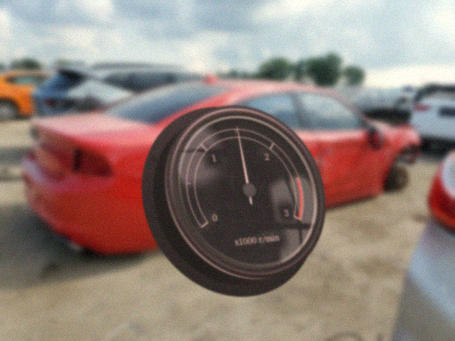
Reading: 1500 rpm
